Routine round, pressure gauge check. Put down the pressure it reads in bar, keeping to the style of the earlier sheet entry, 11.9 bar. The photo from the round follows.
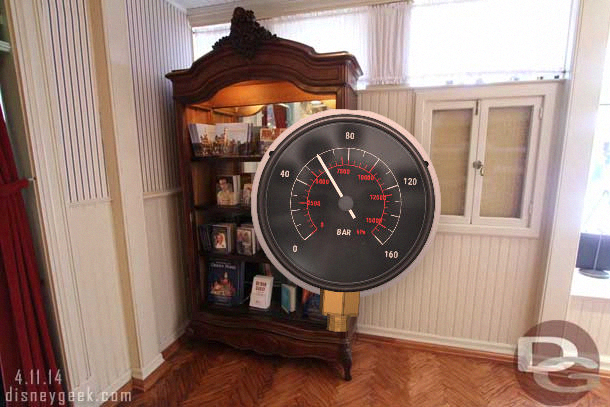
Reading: 60 bar
